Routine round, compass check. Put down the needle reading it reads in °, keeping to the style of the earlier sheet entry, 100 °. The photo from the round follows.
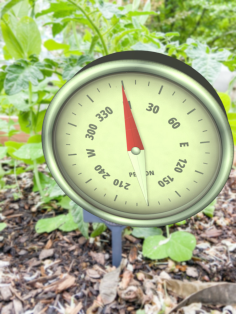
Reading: 0 °
